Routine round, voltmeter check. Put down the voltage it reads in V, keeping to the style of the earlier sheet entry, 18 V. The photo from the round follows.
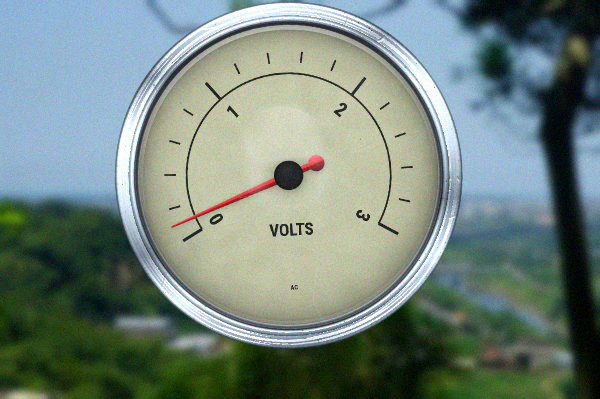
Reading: 0.1 V
